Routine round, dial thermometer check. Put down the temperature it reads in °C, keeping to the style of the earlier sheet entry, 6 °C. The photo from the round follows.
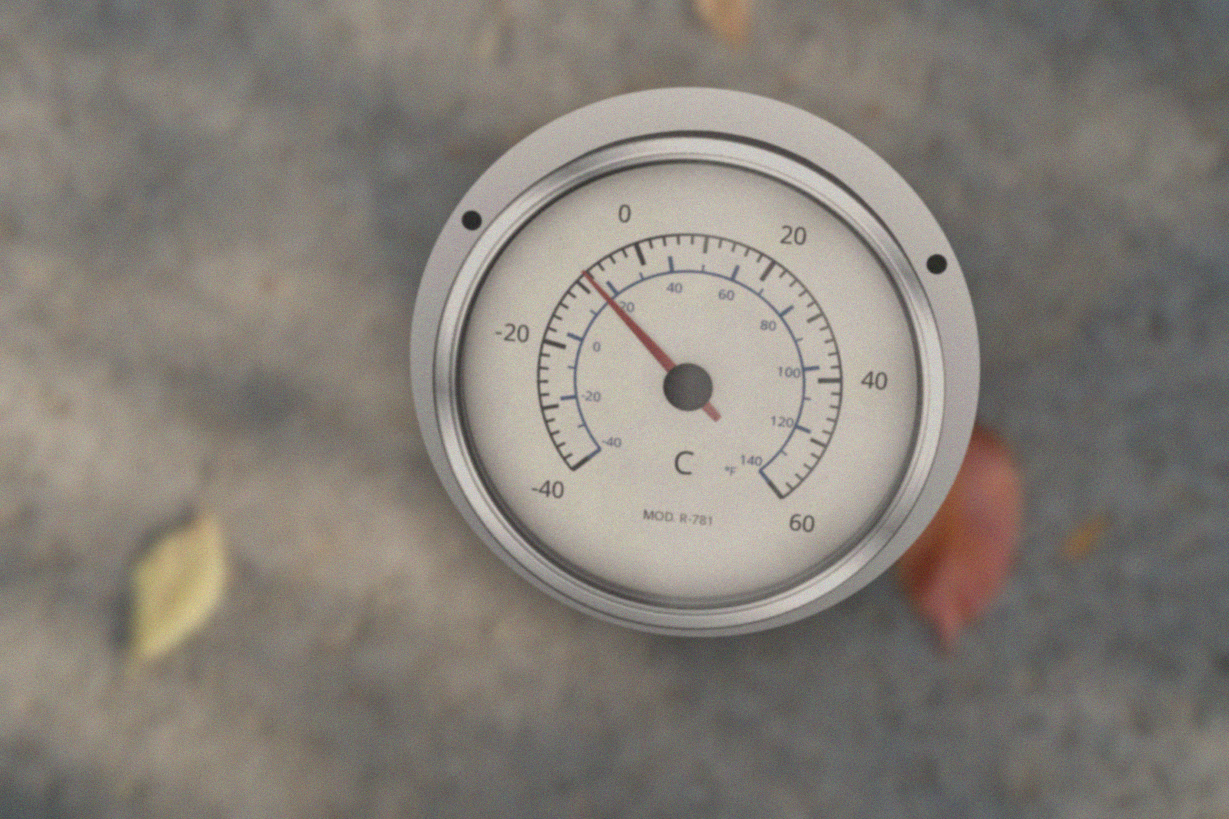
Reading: -8 °C
